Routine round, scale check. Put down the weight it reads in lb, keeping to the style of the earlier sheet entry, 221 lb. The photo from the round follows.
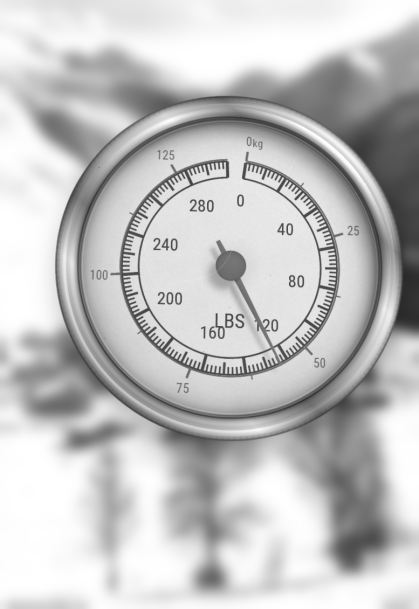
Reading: 124 lb
